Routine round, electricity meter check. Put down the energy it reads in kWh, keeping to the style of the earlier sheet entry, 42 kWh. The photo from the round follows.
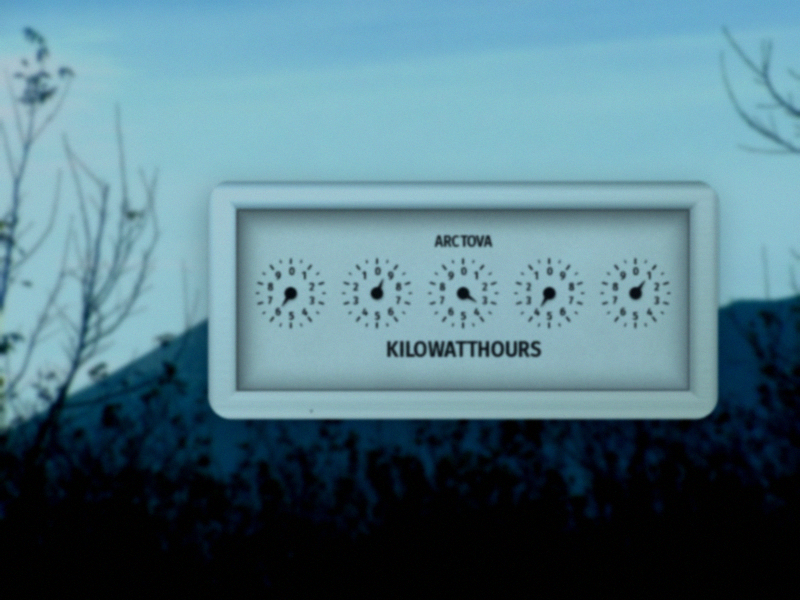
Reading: 59341 kWh
